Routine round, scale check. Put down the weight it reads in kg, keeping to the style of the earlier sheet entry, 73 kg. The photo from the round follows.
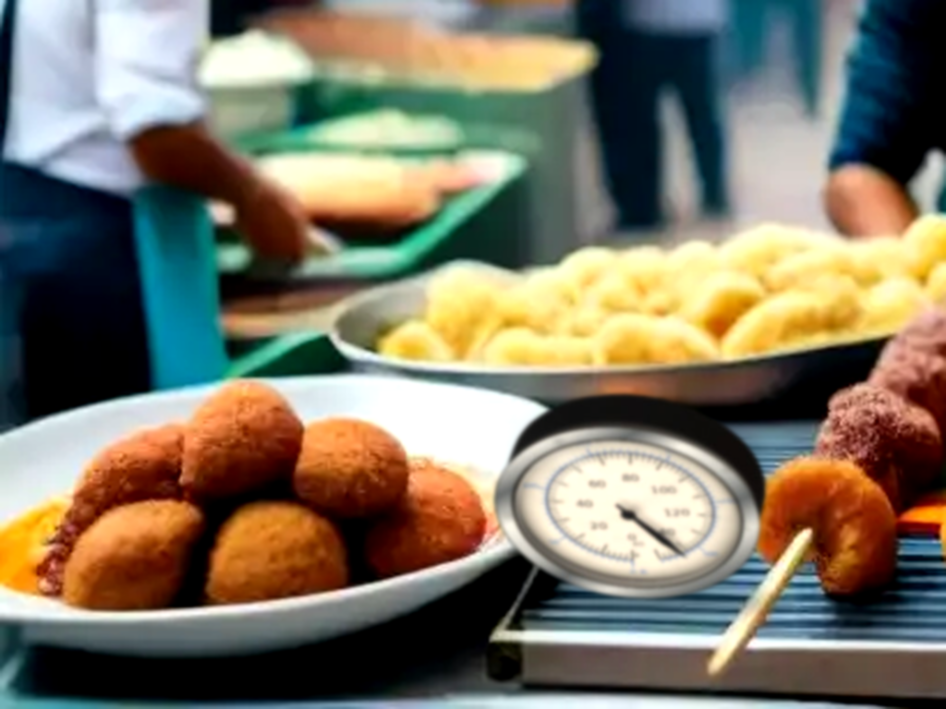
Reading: 140 kg
